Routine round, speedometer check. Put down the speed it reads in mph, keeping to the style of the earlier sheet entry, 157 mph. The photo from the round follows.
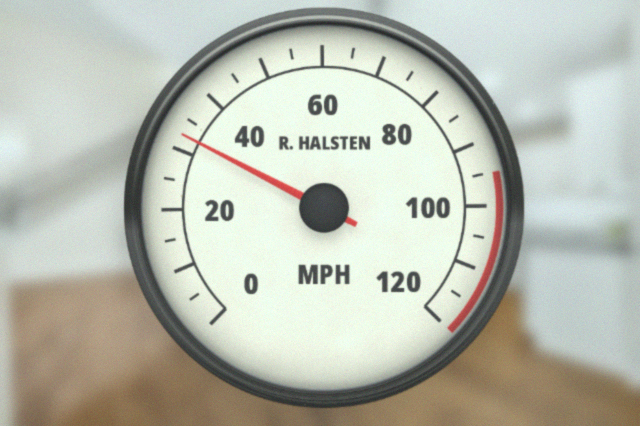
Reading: 32.5 mph
